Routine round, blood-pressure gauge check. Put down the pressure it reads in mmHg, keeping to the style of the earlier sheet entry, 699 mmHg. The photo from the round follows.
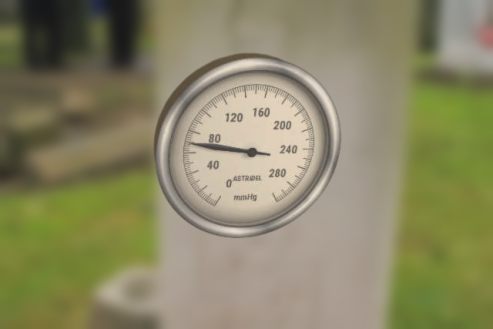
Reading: 70 mmHg
